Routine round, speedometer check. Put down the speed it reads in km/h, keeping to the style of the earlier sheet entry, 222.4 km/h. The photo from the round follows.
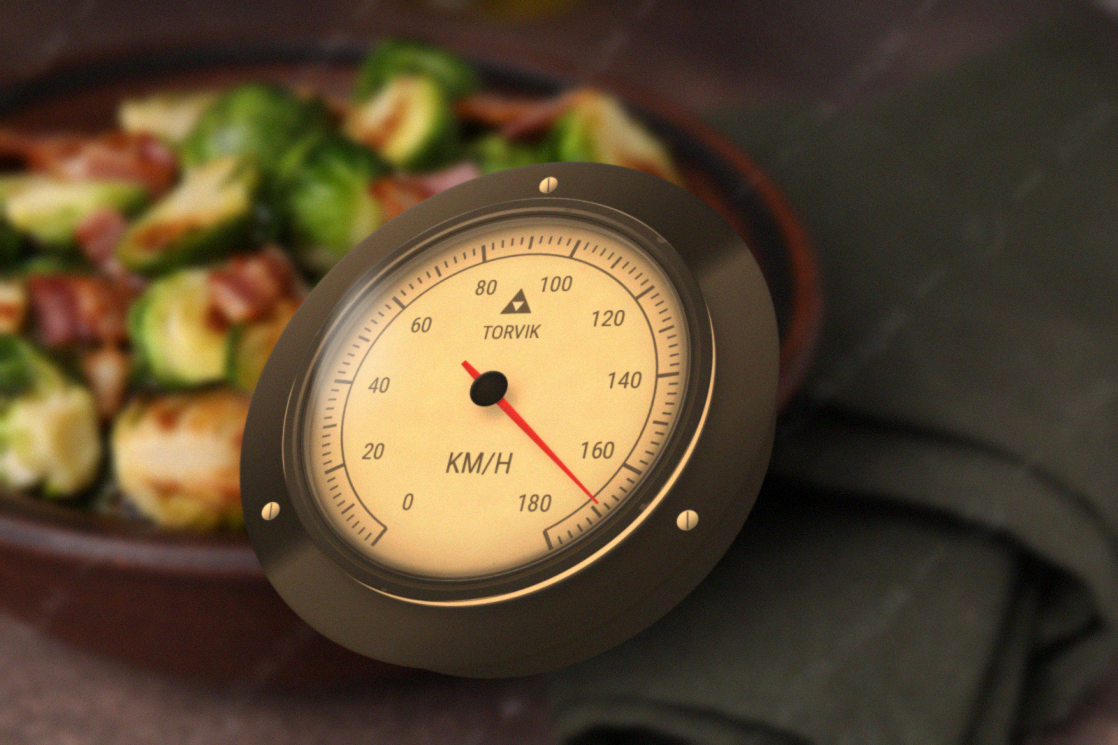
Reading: 169 km/h
